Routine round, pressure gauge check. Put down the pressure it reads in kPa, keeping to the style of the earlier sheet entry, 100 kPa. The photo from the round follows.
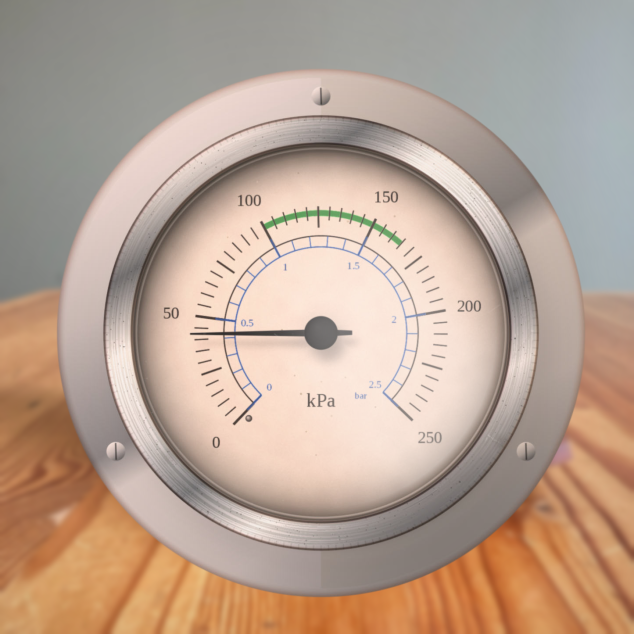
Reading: 42.5 kPa
